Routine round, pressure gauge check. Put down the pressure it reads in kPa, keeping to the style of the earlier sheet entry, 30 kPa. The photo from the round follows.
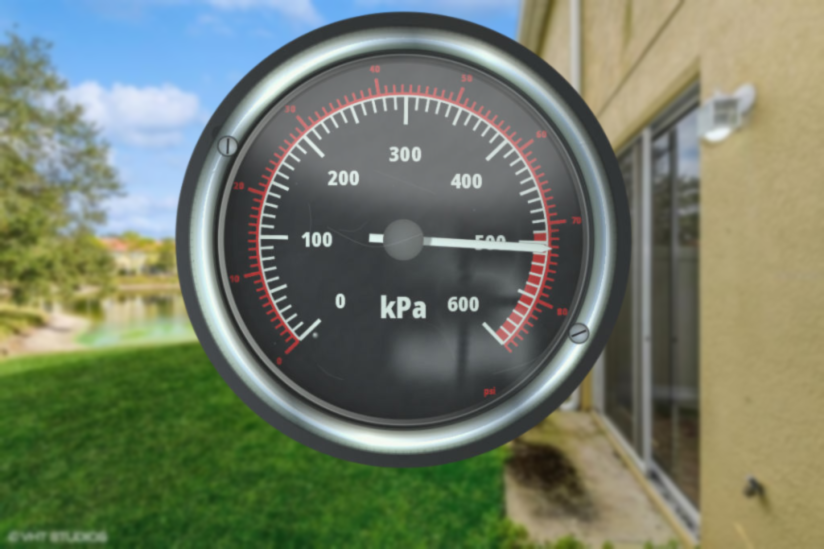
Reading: 505 kPa
